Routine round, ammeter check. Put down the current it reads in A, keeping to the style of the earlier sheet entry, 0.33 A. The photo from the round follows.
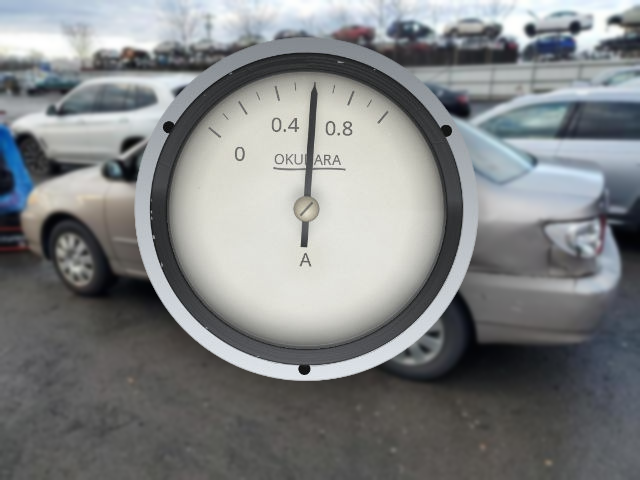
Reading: 0.6 A
